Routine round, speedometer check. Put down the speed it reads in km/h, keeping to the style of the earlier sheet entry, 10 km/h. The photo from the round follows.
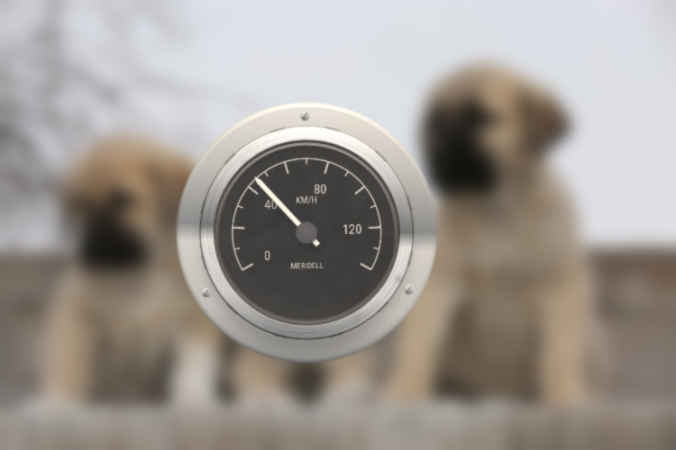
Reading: 45 km/h
